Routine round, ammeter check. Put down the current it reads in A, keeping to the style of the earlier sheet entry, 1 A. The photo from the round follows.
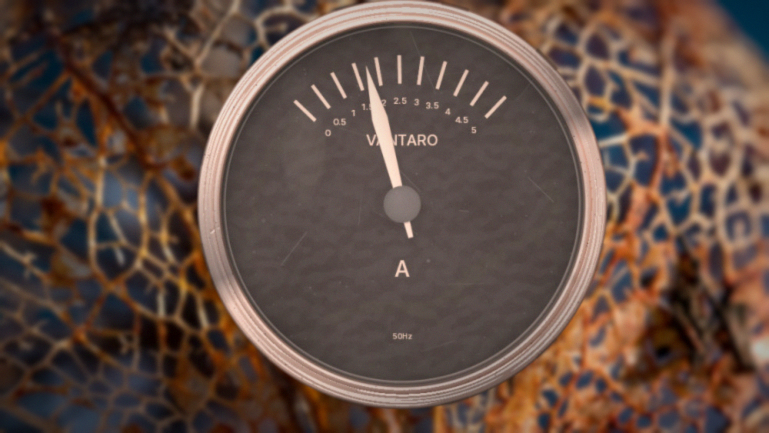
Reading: 1.75 A
